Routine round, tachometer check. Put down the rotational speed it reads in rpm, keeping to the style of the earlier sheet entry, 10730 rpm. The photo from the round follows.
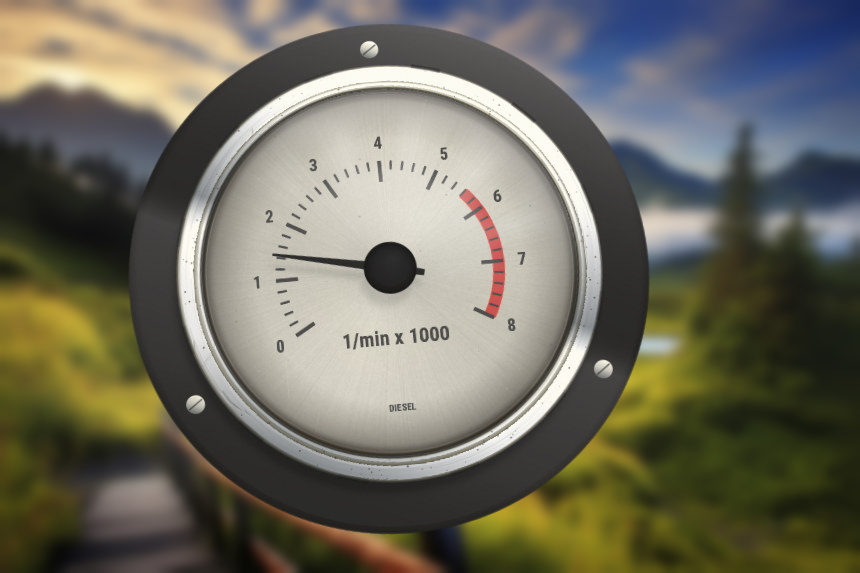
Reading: 1400 rpm
